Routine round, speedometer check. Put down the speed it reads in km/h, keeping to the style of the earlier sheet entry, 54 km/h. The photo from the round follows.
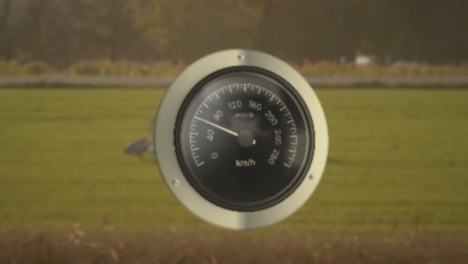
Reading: 60 km/h
